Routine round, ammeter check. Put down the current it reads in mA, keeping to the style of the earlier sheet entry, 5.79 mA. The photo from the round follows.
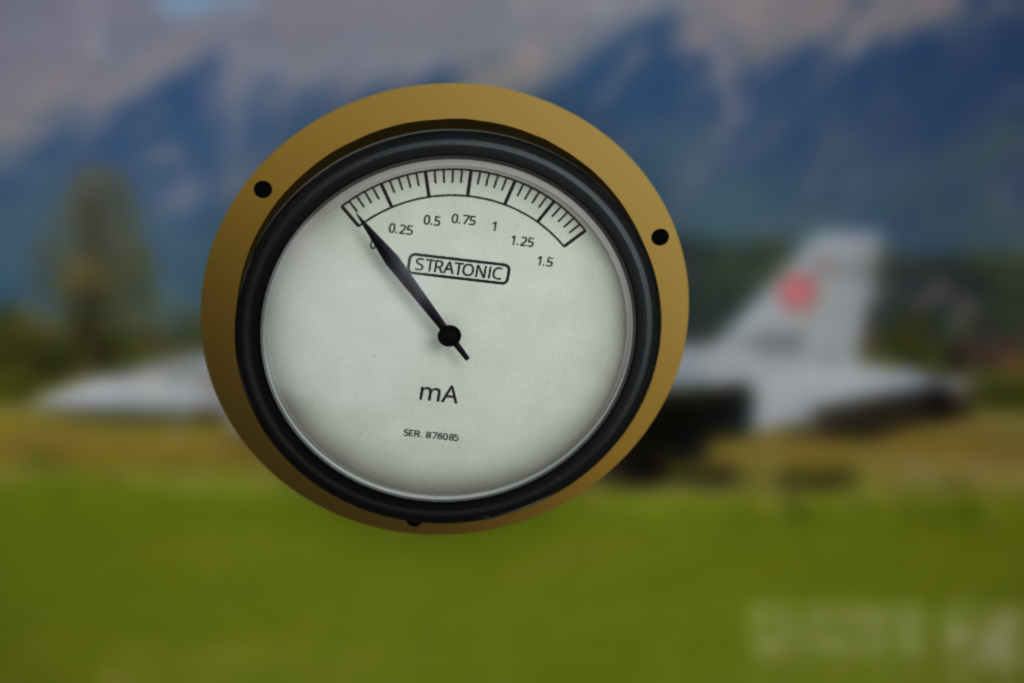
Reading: 0.05 mA
